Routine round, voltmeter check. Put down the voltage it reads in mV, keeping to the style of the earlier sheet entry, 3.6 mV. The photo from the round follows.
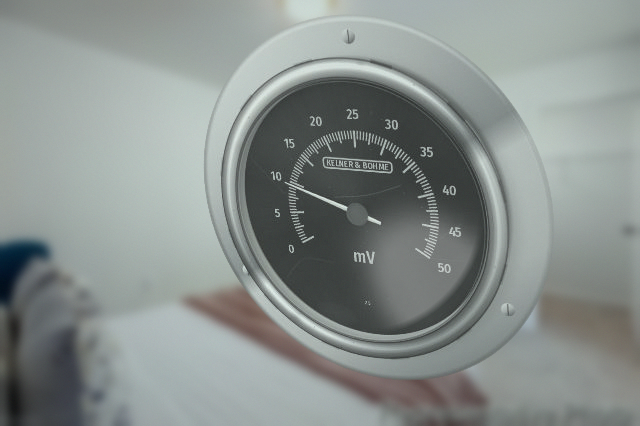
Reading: 10 mV
